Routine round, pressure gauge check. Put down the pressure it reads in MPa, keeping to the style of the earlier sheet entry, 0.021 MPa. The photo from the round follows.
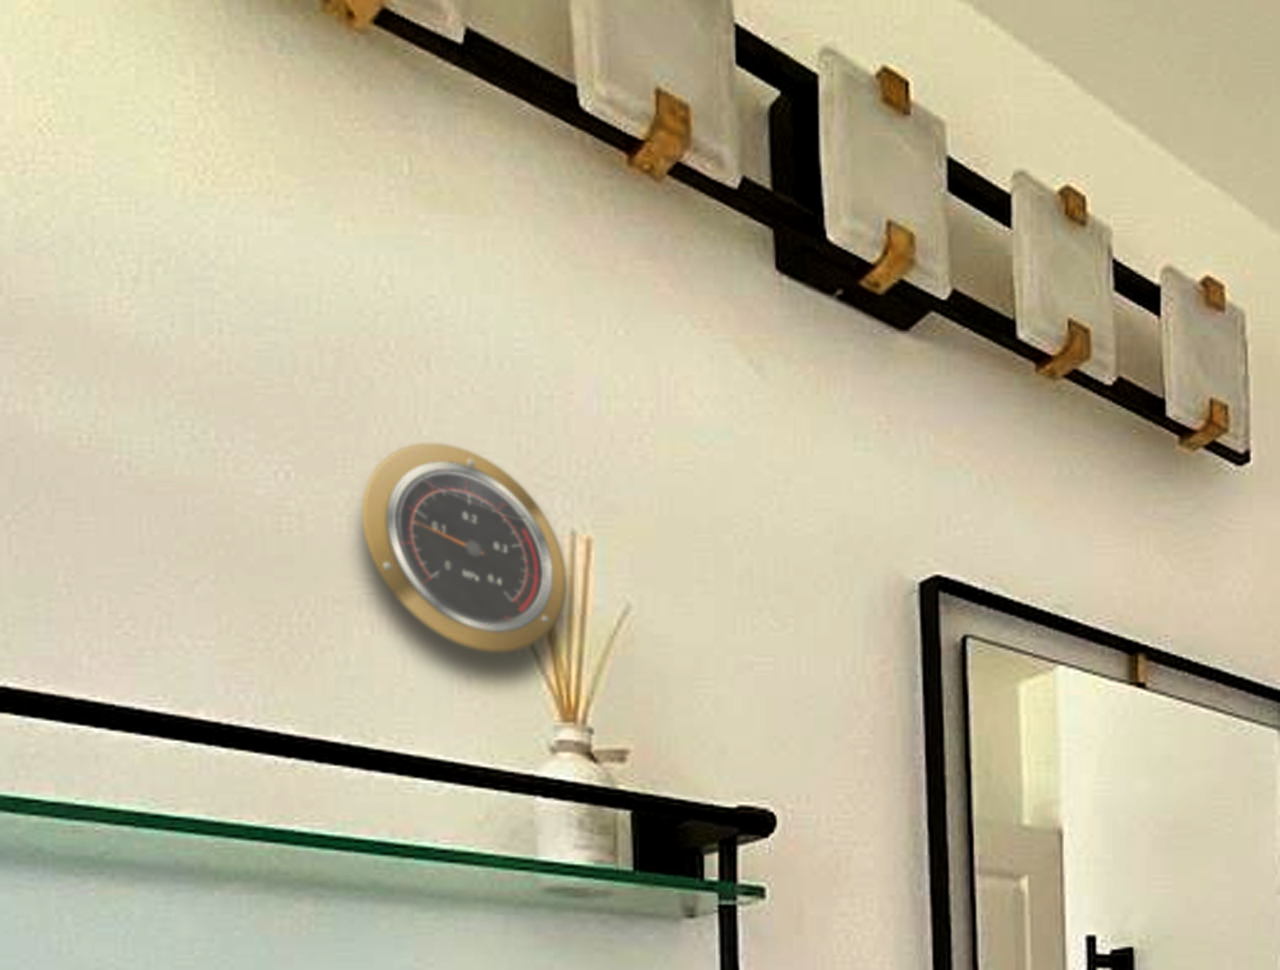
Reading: 0.08 MPa
